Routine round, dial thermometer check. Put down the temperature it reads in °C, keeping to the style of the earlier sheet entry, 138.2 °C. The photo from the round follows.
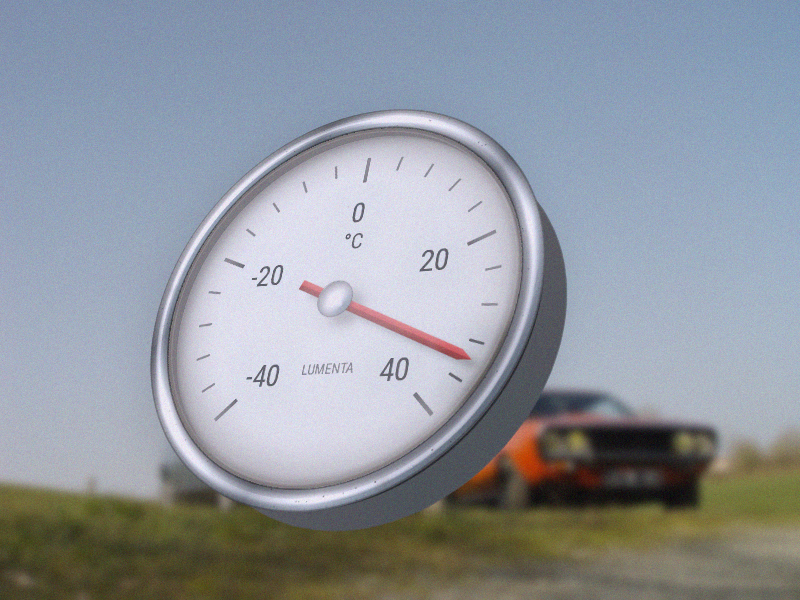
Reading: 34 °C
